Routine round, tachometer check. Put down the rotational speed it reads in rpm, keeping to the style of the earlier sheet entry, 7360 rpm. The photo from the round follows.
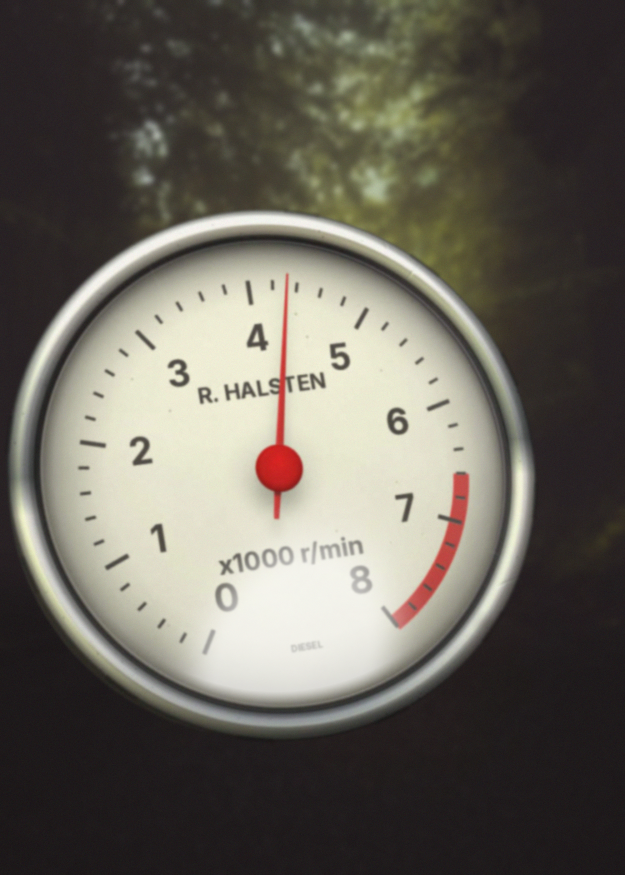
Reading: 4300 rpm
